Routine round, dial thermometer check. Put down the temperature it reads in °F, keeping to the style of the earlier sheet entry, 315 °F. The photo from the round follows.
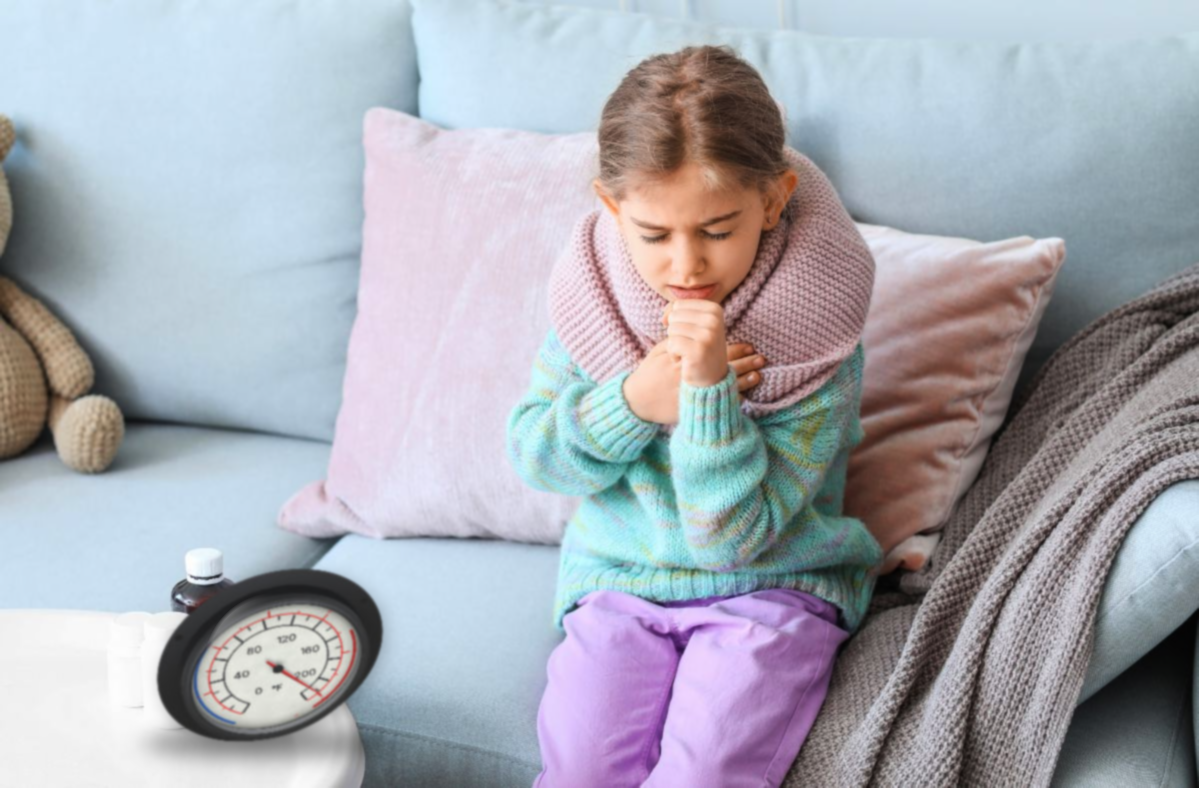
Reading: 210 °F
